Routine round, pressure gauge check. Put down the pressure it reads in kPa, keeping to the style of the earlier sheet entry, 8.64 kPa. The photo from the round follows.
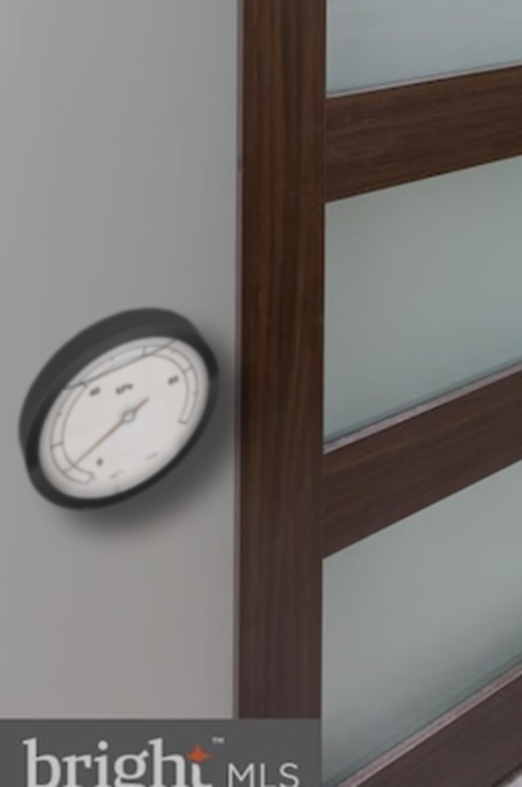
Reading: 10 kPa
